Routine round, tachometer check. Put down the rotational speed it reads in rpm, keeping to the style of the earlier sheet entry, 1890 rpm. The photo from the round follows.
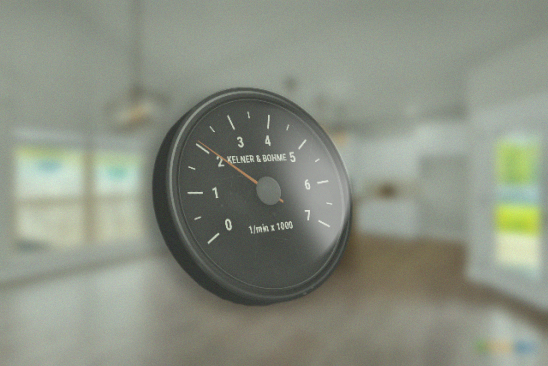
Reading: 2000 rpm
